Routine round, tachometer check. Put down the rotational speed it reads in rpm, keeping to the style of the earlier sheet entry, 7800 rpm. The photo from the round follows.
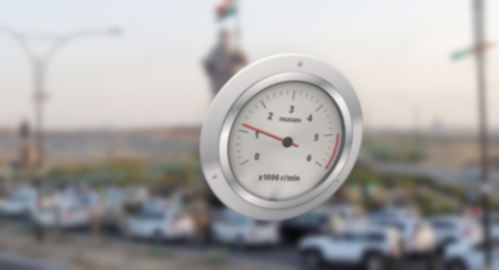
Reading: 1200 rpm
